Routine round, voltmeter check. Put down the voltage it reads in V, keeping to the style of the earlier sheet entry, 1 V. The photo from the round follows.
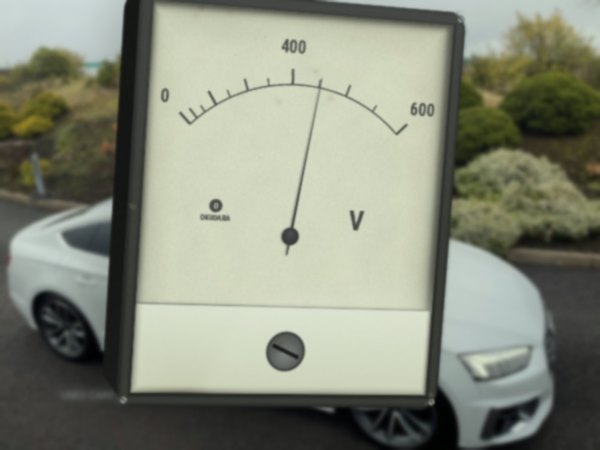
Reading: 450 V
